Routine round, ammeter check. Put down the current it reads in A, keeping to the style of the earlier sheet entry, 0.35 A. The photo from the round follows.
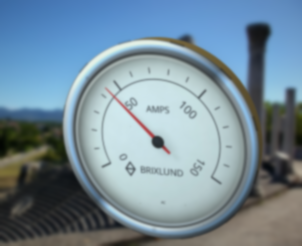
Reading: 45 A
